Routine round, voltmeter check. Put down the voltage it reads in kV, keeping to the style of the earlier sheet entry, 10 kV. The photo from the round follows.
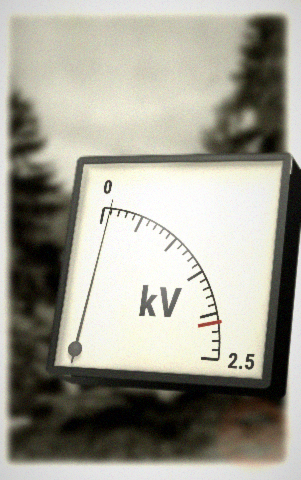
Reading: 0.1 kV
